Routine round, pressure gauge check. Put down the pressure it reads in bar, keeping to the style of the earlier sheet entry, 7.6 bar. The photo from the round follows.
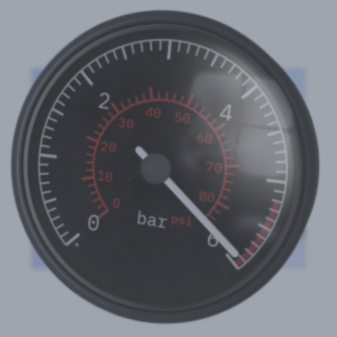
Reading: 5.9 bar
